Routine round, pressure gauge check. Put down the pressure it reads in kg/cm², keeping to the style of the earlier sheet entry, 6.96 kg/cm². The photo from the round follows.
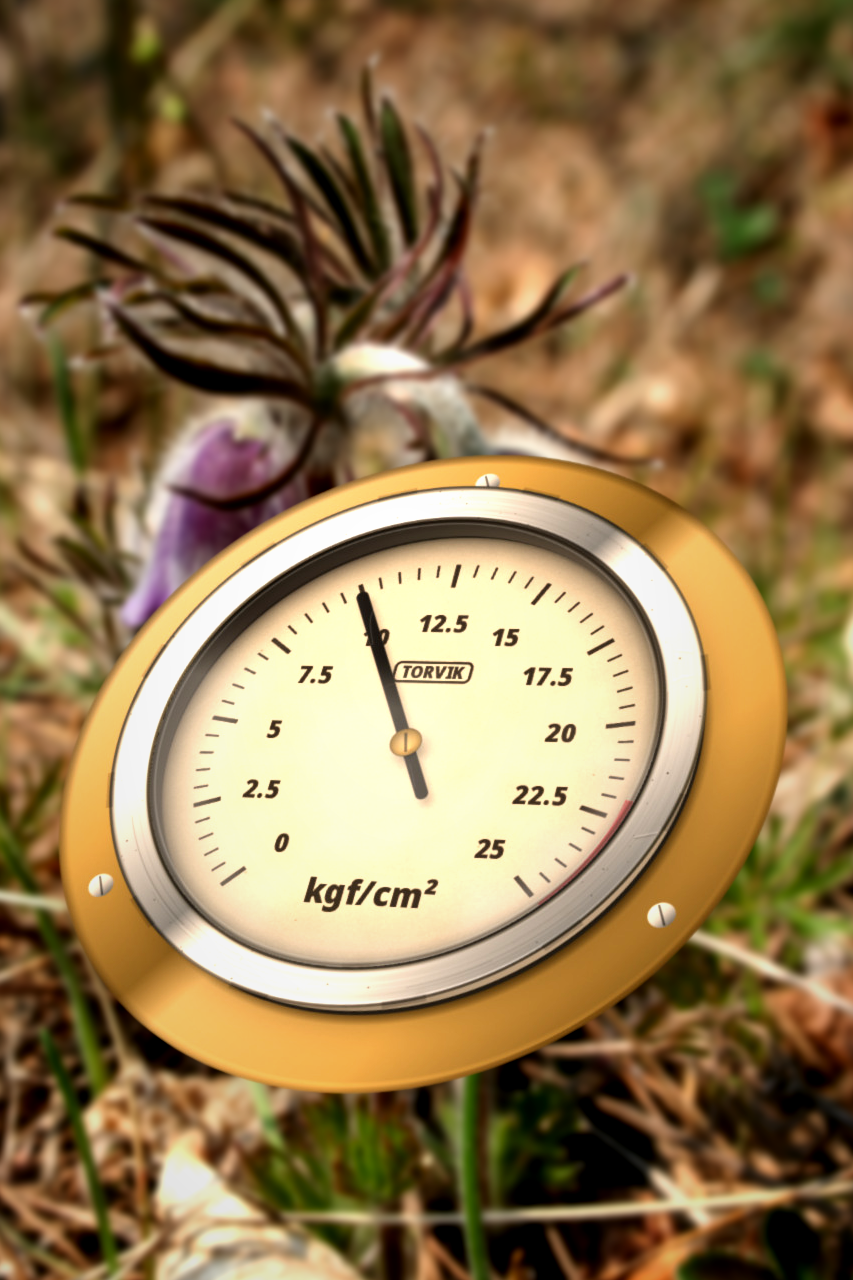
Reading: 10 kg/cm²
